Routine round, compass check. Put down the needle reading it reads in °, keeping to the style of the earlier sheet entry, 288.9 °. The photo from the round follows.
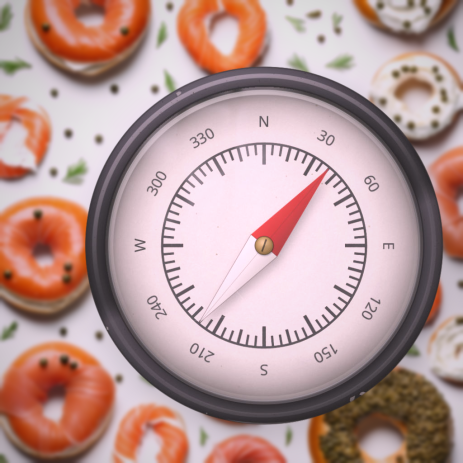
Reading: 40 °
